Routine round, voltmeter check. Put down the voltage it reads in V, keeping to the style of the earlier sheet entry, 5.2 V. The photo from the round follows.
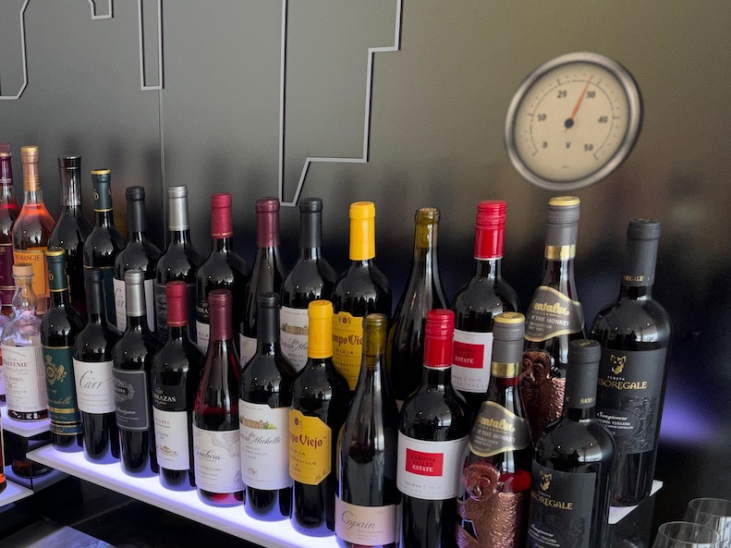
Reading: 28 V
